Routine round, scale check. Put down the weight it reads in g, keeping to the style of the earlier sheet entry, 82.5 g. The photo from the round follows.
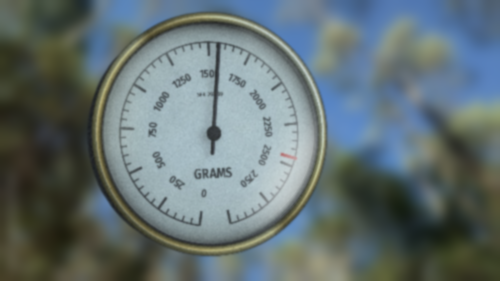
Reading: 1550 g
